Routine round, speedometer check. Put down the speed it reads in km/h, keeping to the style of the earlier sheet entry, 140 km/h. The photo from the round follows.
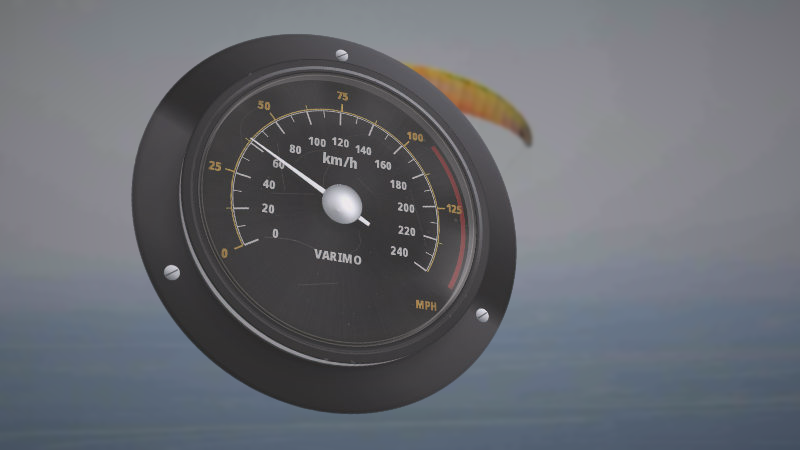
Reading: 60 km/h
